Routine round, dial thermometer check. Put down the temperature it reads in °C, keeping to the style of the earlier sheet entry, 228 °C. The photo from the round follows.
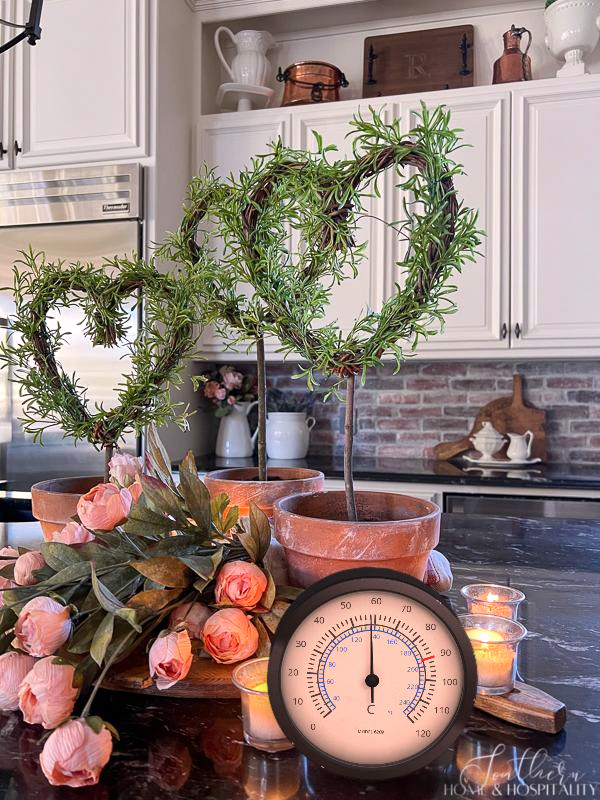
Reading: 58 °C
